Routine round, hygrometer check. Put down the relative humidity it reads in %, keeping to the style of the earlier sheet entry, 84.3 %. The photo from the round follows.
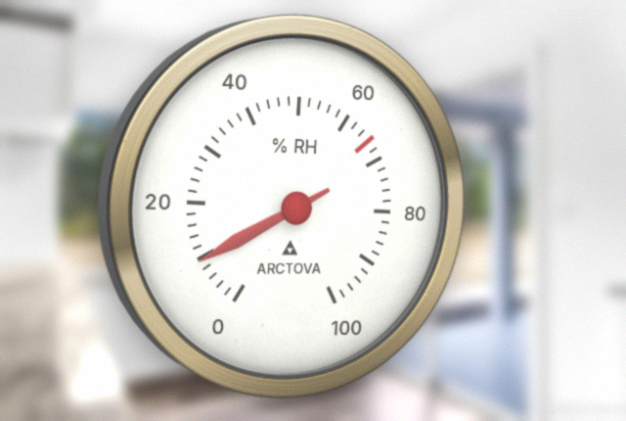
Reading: 10 %
